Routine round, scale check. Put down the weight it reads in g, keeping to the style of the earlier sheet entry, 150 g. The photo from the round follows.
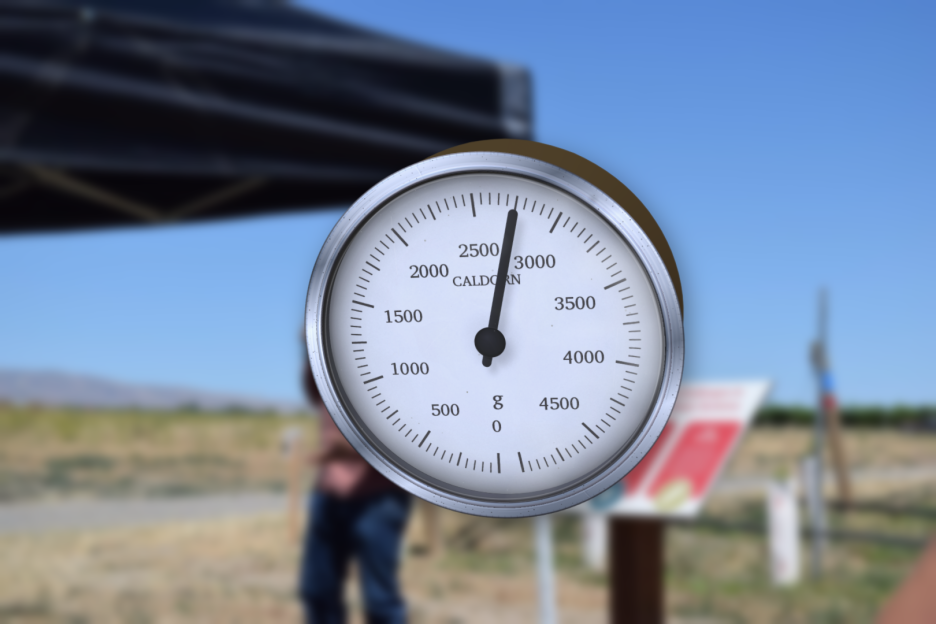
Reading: 2750 g
